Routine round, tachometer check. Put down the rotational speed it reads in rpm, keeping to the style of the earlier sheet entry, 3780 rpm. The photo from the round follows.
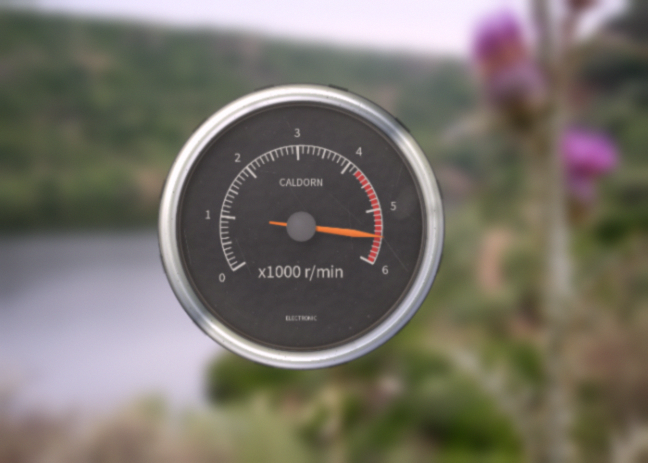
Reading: 5500 rpm
